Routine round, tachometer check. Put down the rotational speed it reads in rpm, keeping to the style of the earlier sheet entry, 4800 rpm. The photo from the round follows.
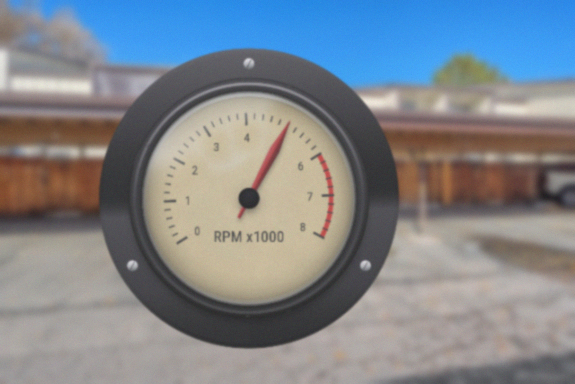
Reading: 5000 rpm
